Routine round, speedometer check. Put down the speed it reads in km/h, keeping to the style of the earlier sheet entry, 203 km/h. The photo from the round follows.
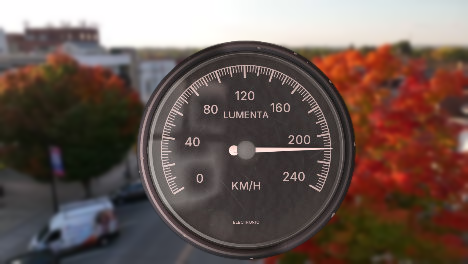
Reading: 210 km/h
